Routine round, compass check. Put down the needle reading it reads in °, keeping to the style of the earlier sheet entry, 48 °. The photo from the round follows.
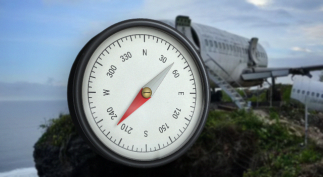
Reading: 225 °
